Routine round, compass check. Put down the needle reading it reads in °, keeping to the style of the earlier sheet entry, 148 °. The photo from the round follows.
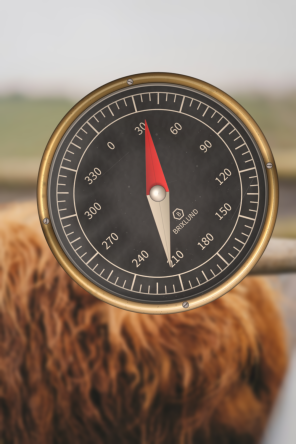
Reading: 35 °
